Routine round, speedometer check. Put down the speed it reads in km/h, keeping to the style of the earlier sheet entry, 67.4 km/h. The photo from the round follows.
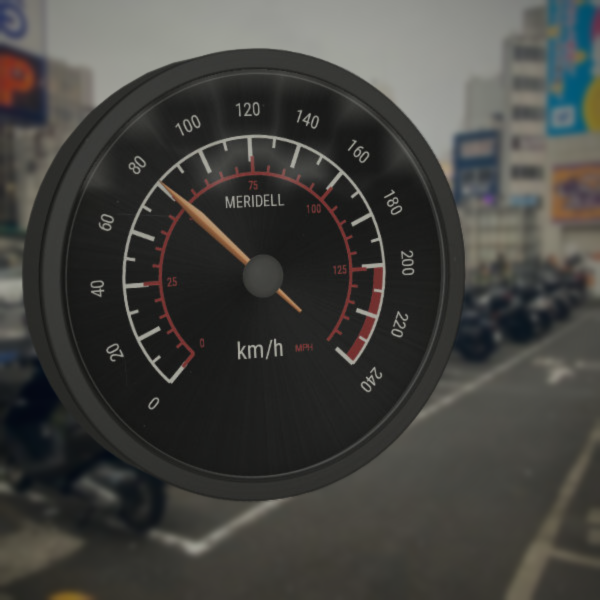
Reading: 80 km/h
